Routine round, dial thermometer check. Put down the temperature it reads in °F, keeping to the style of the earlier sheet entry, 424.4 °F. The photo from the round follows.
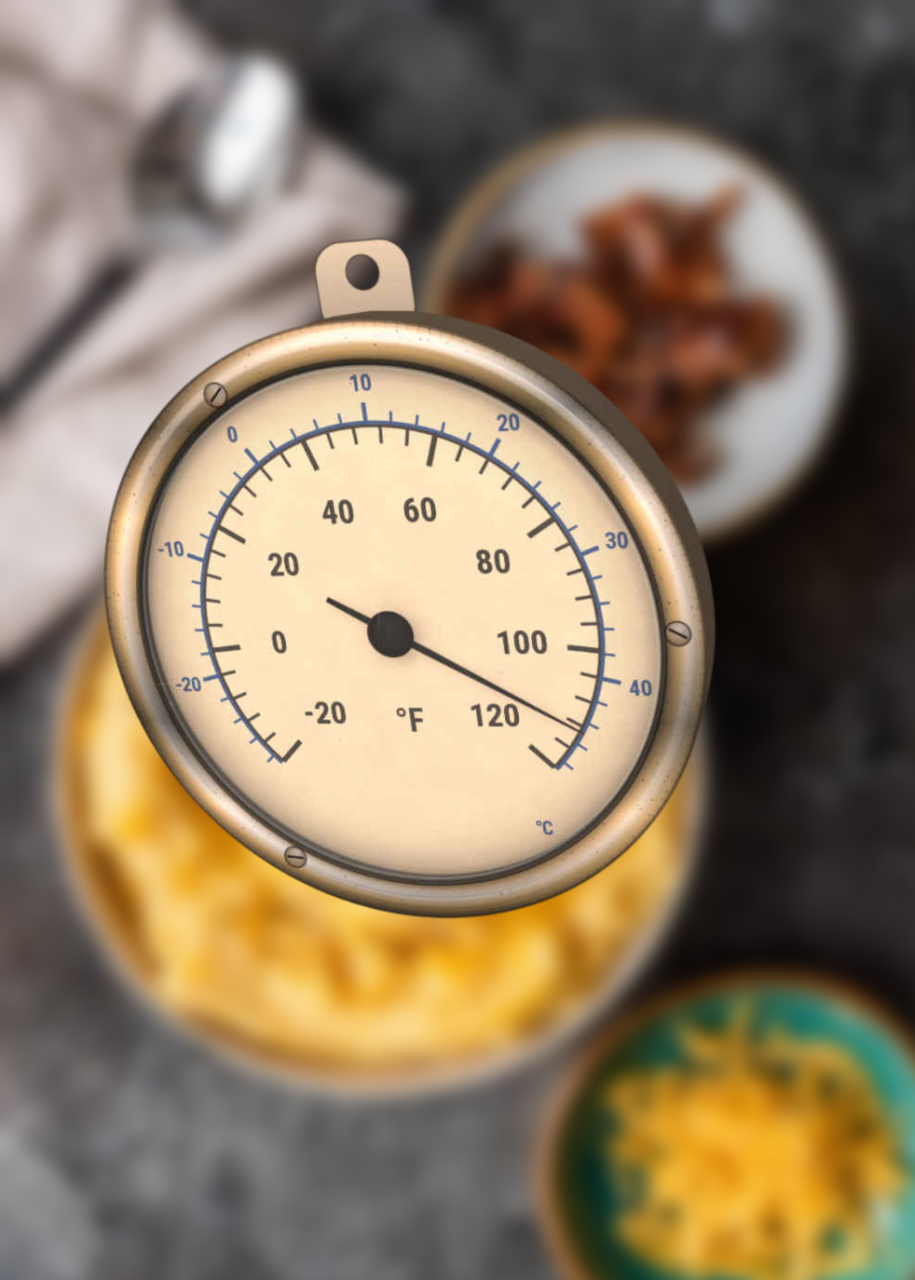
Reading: 112 °F
